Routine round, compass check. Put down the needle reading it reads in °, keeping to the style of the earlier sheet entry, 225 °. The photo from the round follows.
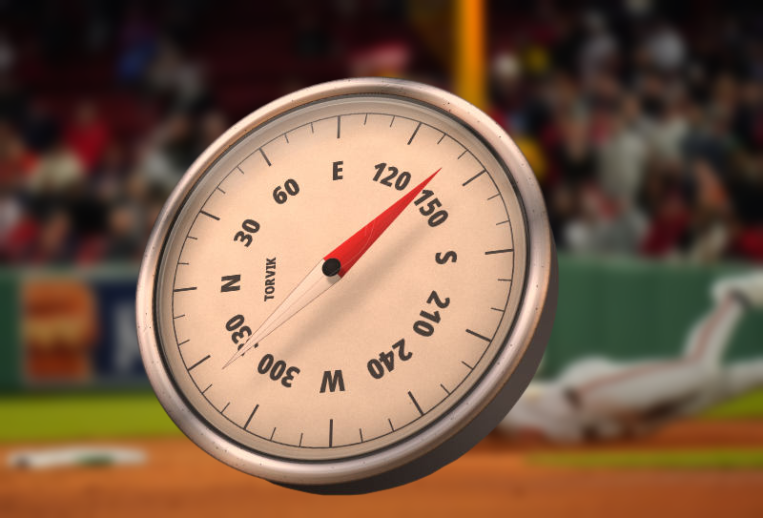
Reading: 140 °
